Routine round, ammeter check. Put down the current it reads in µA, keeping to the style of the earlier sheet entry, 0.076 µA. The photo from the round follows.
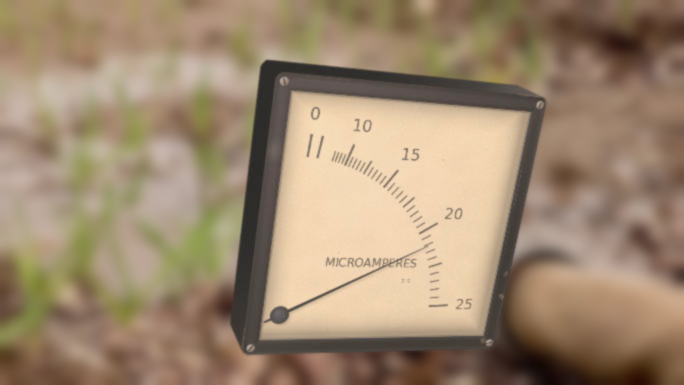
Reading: 21 µA
